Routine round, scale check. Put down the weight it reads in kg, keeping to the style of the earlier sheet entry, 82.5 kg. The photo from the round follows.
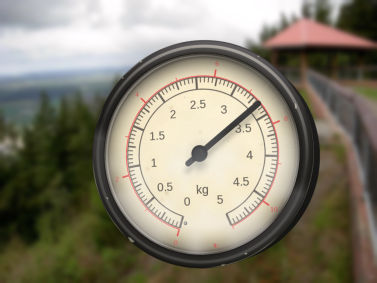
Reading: 3.35 kg
